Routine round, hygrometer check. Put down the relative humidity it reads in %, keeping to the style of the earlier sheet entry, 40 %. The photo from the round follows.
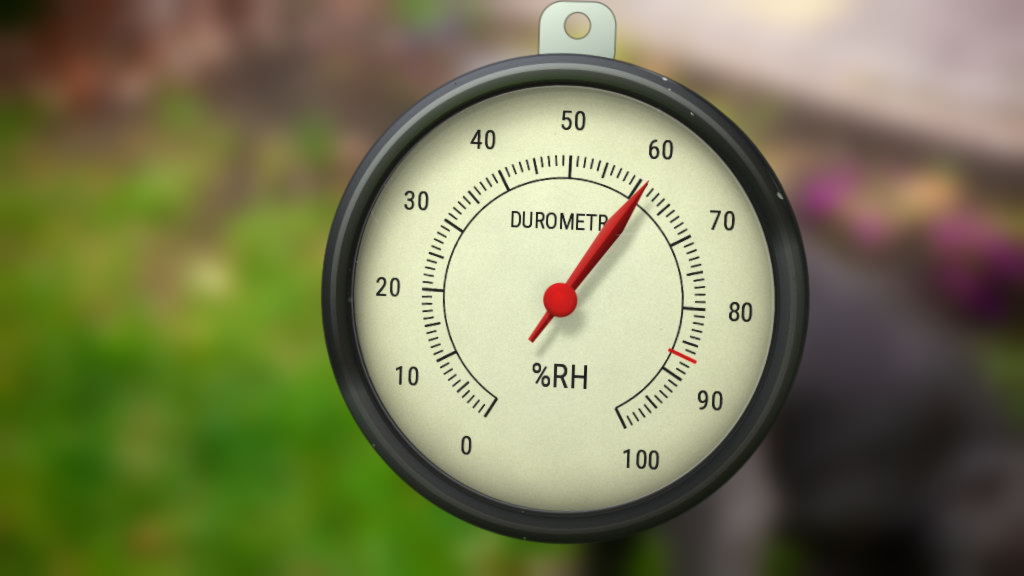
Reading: 61 %
